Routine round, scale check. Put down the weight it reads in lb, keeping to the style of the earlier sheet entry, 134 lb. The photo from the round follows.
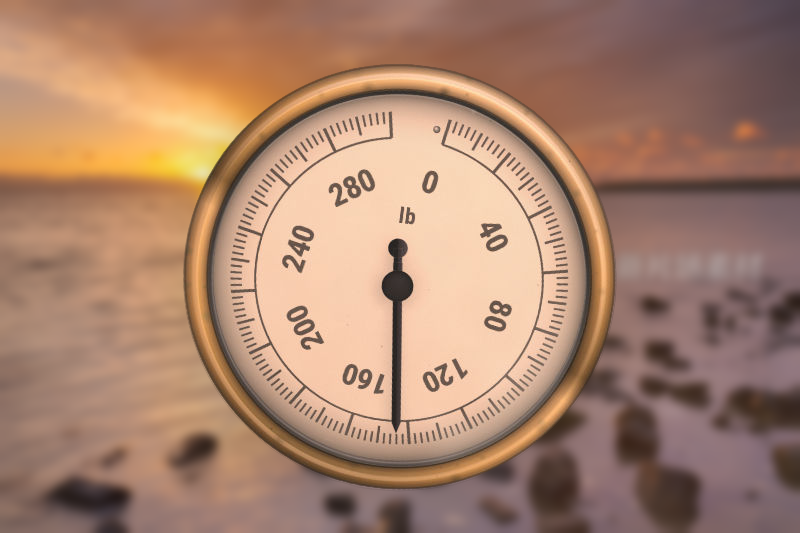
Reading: 144 lb
